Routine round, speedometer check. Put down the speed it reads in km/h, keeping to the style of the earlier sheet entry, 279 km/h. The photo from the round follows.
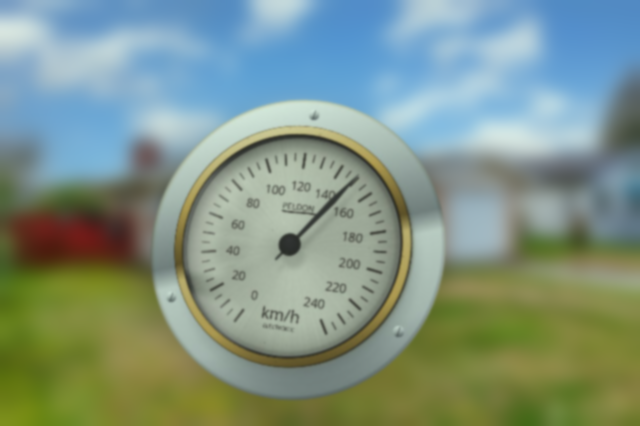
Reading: 150 km/h
